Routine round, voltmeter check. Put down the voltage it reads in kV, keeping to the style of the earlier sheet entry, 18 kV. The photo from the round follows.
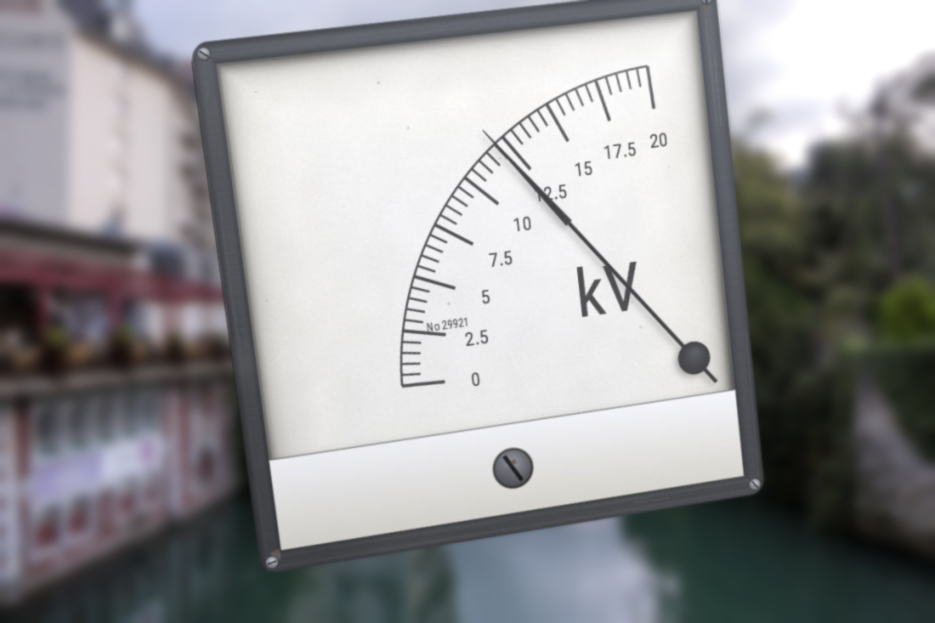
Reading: 12 kV
